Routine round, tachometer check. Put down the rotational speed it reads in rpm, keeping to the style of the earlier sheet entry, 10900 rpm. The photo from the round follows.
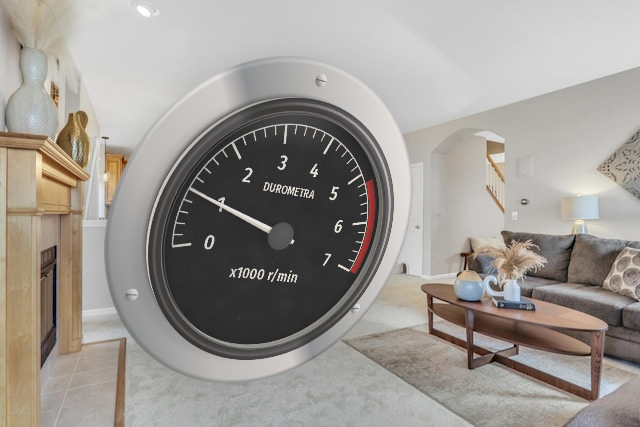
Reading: 1000 rpm
